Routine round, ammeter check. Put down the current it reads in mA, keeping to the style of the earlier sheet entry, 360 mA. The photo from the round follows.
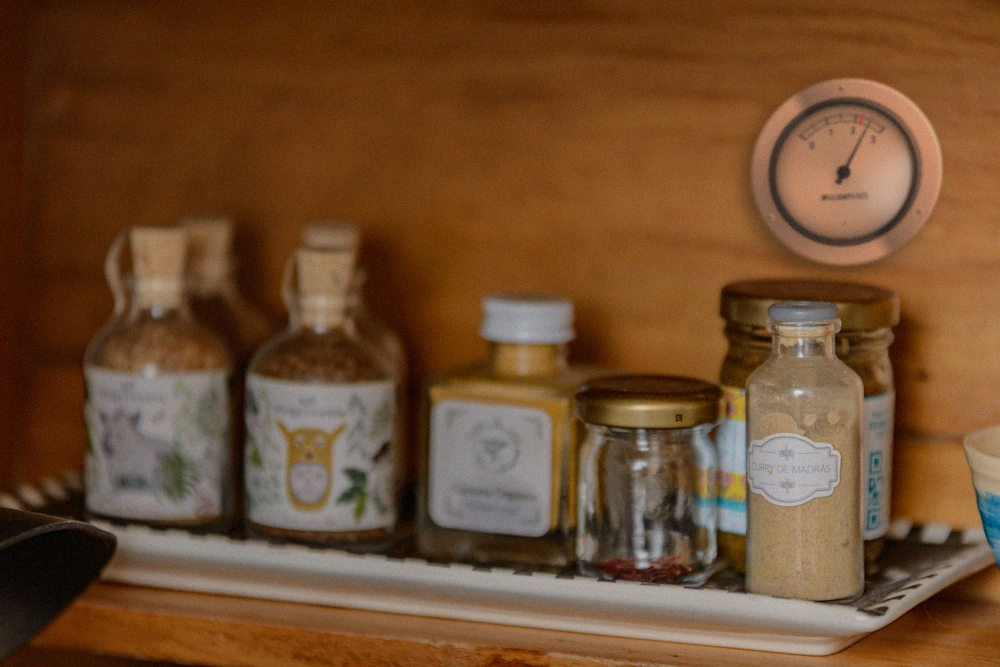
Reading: 2.5 mA
